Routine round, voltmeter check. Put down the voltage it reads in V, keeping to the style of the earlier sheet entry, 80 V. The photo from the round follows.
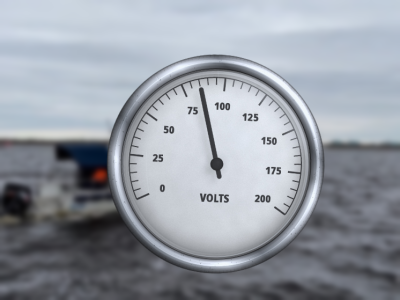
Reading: 85 V
